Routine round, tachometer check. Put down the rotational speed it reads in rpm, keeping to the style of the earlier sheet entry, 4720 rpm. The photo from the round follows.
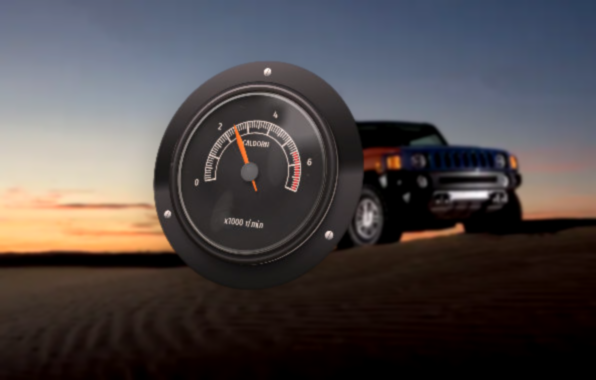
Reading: 2500 rpm
